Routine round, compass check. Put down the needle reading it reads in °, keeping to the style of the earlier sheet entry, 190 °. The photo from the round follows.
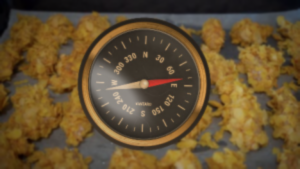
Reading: 80 °
